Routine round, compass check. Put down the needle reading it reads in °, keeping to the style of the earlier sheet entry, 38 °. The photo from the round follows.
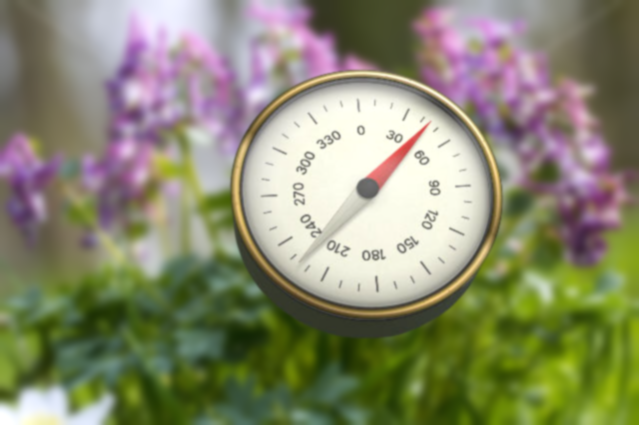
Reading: 45 °
